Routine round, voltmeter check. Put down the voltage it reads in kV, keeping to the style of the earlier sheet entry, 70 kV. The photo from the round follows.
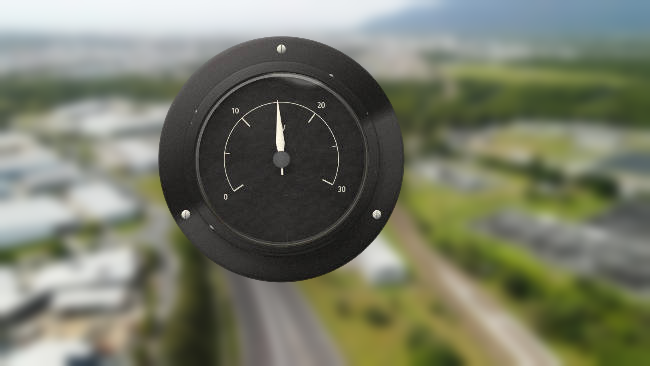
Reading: 15 kV
